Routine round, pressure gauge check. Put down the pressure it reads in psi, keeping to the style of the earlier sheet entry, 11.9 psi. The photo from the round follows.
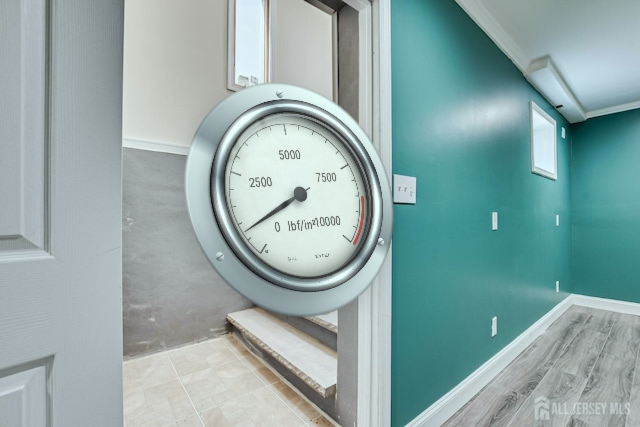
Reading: 750 psi
